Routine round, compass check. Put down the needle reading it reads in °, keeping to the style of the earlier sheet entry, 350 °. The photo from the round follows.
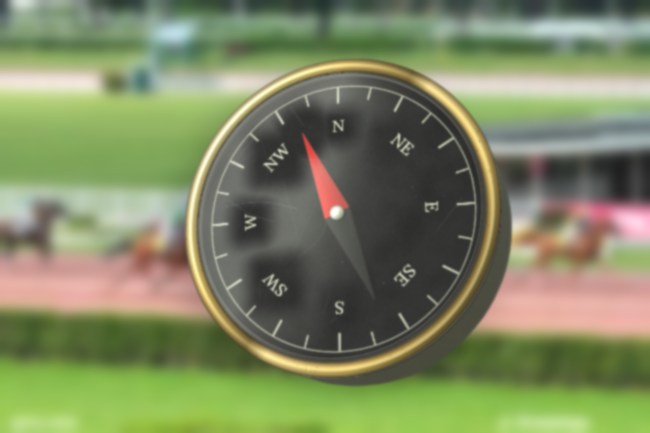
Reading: 337.5 °
